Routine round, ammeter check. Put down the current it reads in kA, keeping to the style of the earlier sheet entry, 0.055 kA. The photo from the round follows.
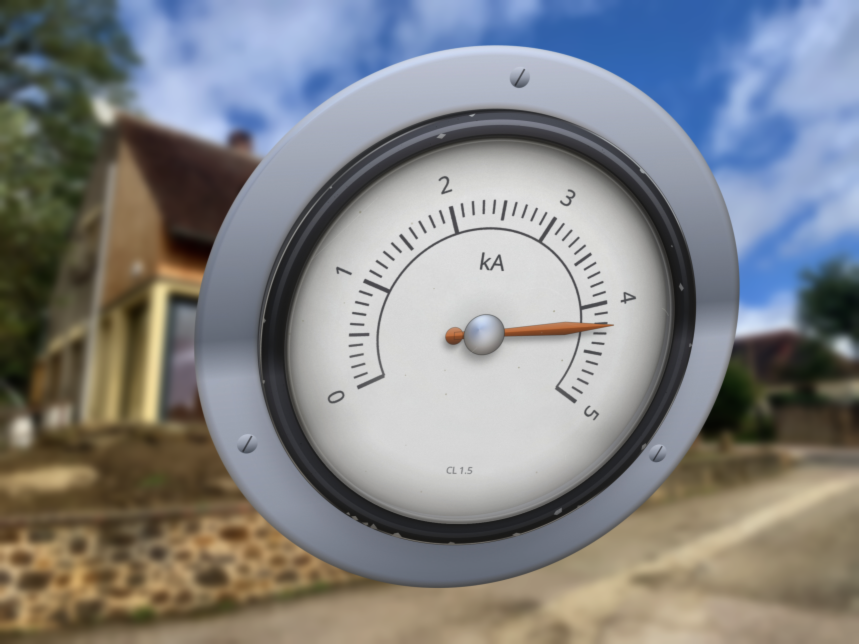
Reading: 4.2 kA
